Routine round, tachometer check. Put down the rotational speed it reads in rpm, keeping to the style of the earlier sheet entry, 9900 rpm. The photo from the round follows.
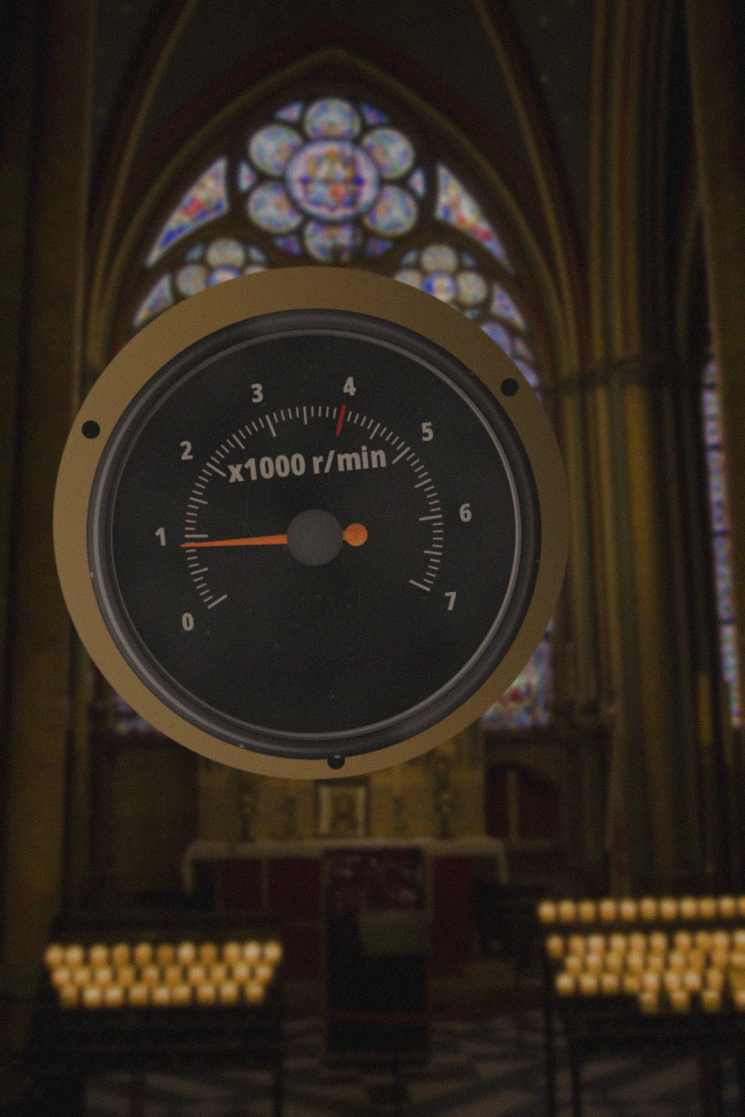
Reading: 900 rpm
